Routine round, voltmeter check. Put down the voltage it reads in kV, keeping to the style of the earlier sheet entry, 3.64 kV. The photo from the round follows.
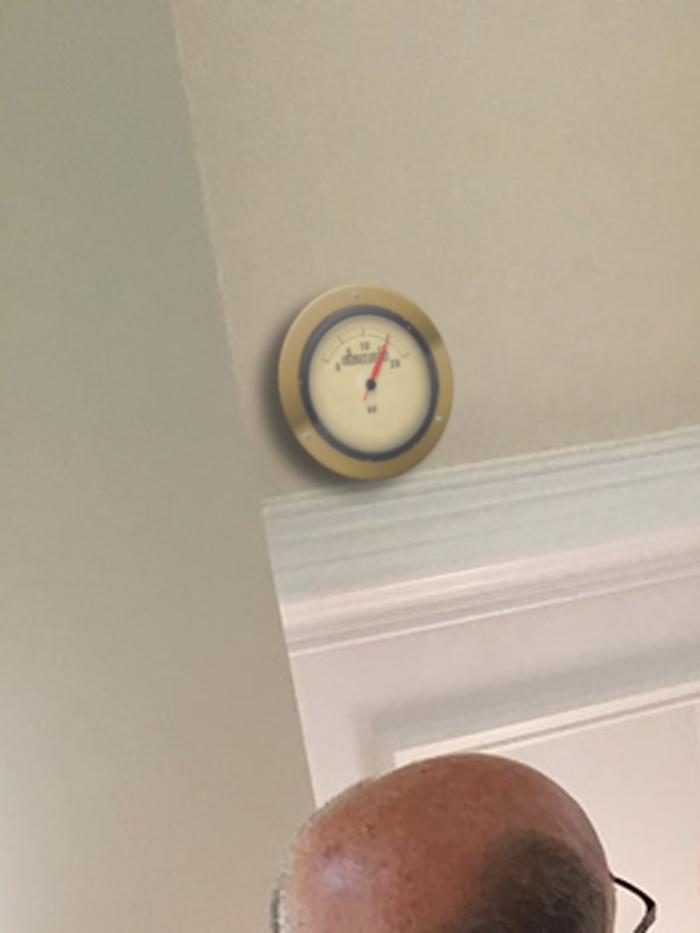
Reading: 15 kV
